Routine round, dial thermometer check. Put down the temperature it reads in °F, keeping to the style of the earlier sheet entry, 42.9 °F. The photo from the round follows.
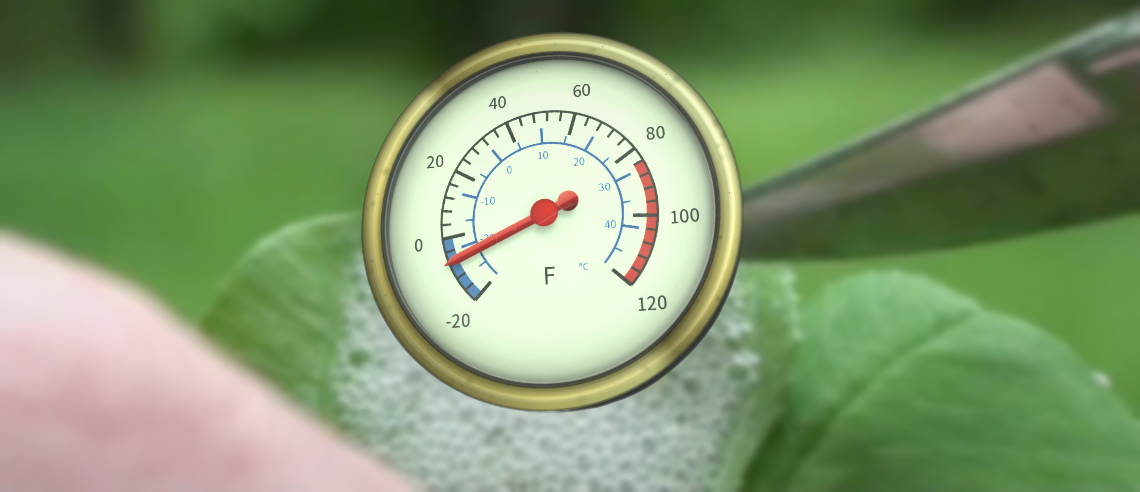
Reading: -8 °F
